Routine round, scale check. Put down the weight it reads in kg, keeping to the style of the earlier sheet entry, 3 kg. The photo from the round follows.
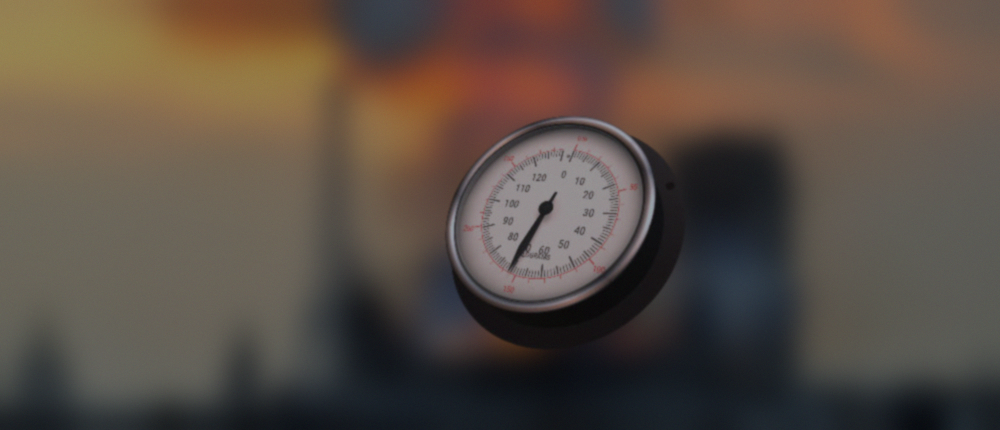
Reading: 70 kg
